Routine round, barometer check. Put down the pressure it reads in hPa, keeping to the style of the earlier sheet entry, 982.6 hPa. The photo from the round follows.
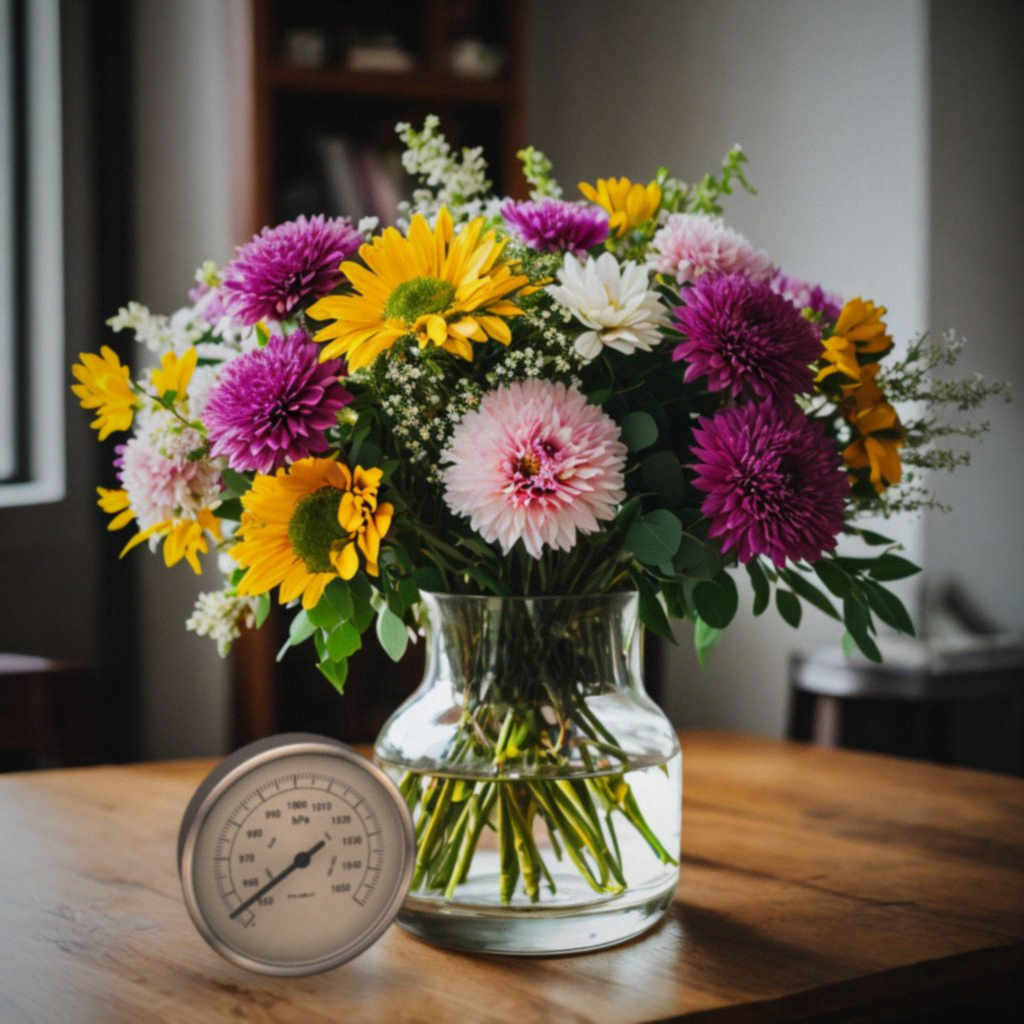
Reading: 955 hPa
